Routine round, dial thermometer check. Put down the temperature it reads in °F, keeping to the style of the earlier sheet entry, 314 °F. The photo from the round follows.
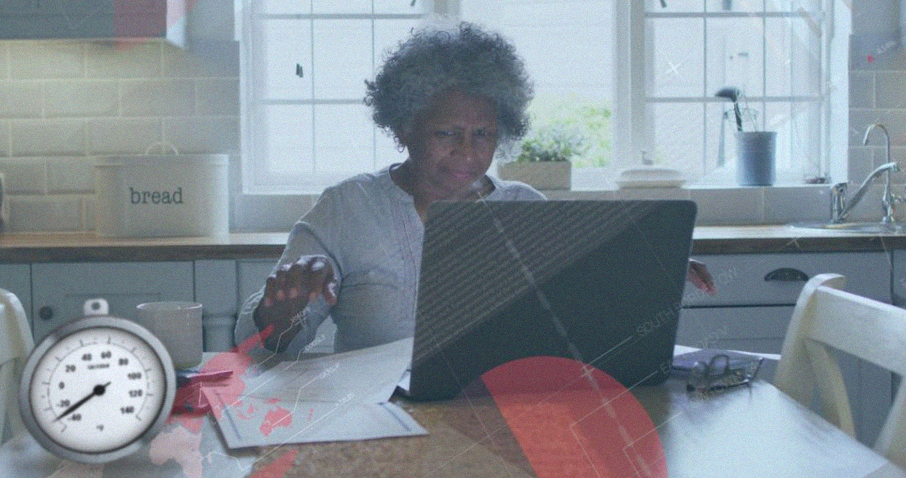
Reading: -30 °F
